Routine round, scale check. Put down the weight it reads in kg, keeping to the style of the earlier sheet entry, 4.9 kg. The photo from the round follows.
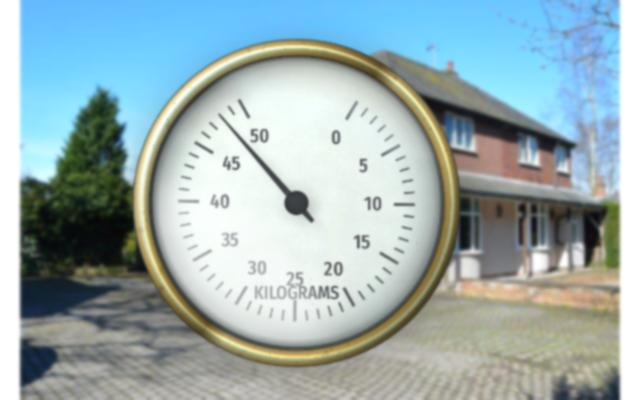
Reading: 48 kg
